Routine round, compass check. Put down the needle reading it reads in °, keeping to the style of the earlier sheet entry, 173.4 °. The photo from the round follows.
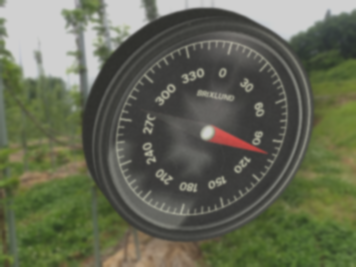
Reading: 100 °
